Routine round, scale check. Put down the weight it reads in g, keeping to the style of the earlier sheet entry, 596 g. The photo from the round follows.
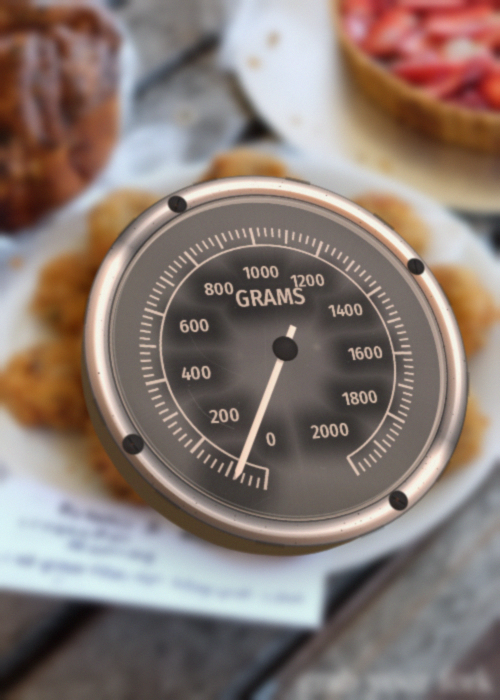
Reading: 80 g
